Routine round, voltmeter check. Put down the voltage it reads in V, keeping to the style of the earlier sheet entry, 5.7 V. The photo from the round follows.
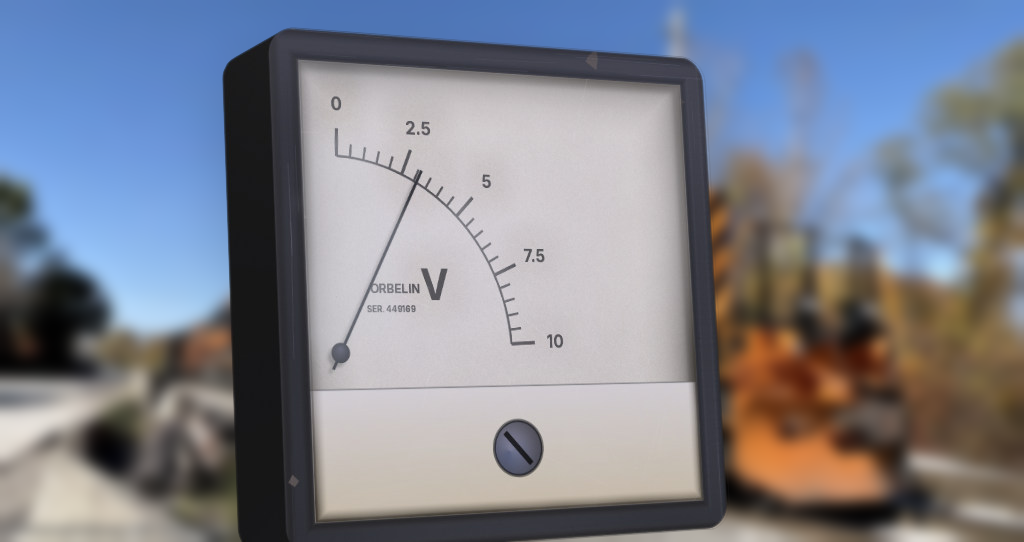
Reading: 3 V
